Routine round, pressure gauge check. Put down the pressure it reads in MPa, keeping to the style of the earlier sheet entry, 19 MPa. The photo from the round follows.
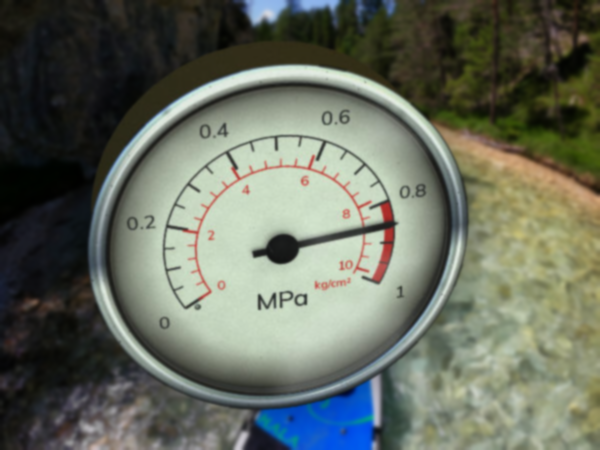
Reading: 0.85 MPa
